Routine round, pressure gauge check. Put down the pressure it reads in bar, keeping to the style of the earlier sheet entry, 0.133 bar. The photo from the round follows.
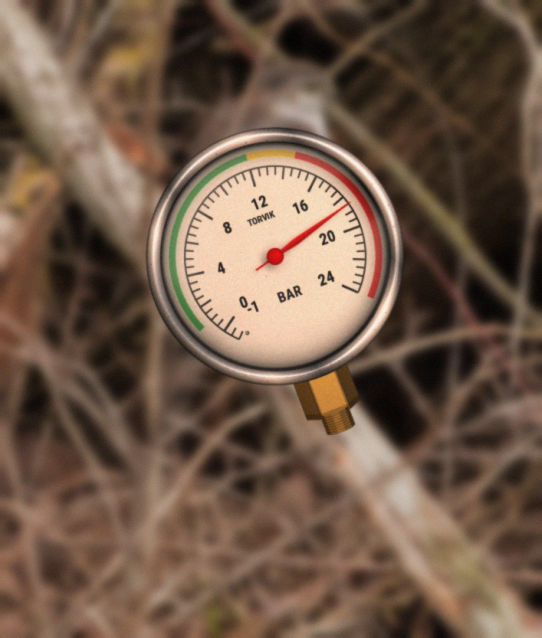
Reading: 18.5 bar
